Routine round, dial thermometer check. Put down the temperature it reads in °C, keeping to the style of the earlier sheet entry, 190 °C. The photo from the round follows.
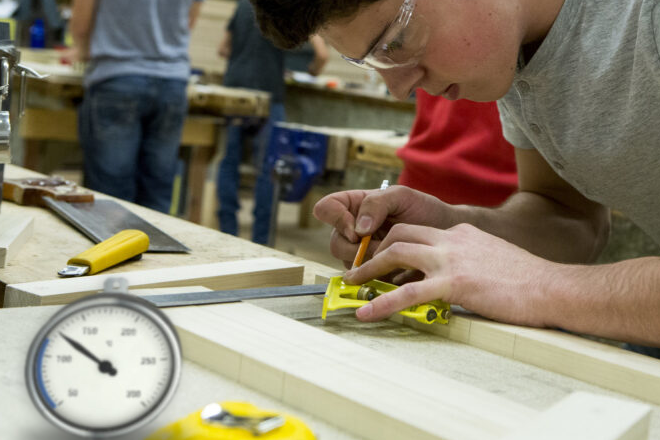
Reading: 125 °C
